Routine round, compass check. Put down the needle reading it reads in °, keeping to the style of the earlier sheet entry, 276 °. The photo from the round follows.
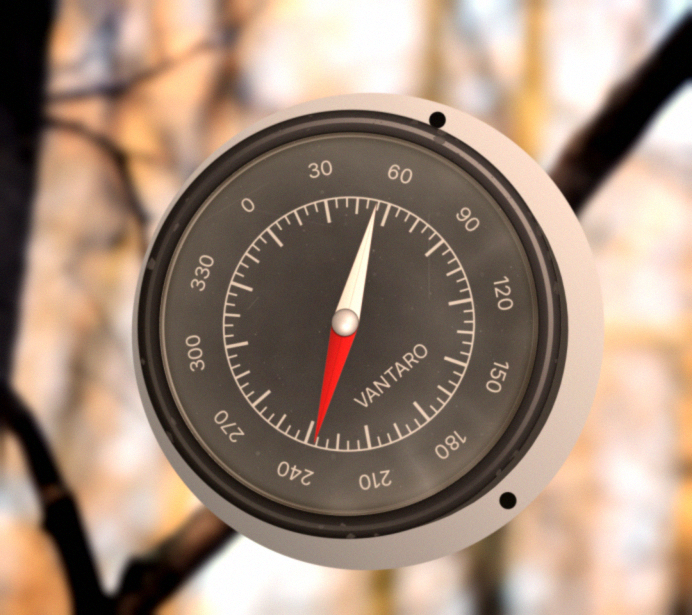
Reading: 235 °
